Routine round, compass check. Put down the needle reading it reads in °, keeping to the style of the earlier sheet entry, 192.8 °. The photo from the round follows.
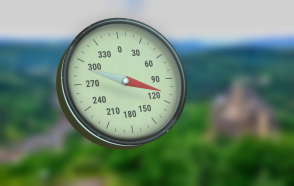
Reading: 110 °
